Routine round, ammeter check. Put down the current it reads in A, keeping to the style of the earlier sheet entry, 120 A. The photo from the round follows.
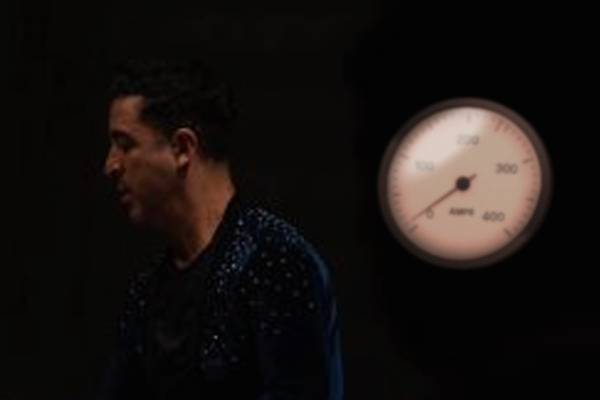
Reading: 10 A
